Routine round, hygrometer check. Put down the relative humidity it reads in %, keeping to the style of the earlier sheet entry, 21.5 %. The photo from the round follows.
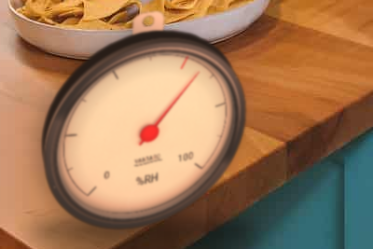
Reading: 65 %
